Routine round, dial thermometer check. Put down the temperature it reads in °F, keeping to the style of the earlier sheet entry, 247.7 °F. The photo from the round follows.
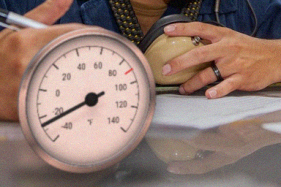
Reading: -25 °F
